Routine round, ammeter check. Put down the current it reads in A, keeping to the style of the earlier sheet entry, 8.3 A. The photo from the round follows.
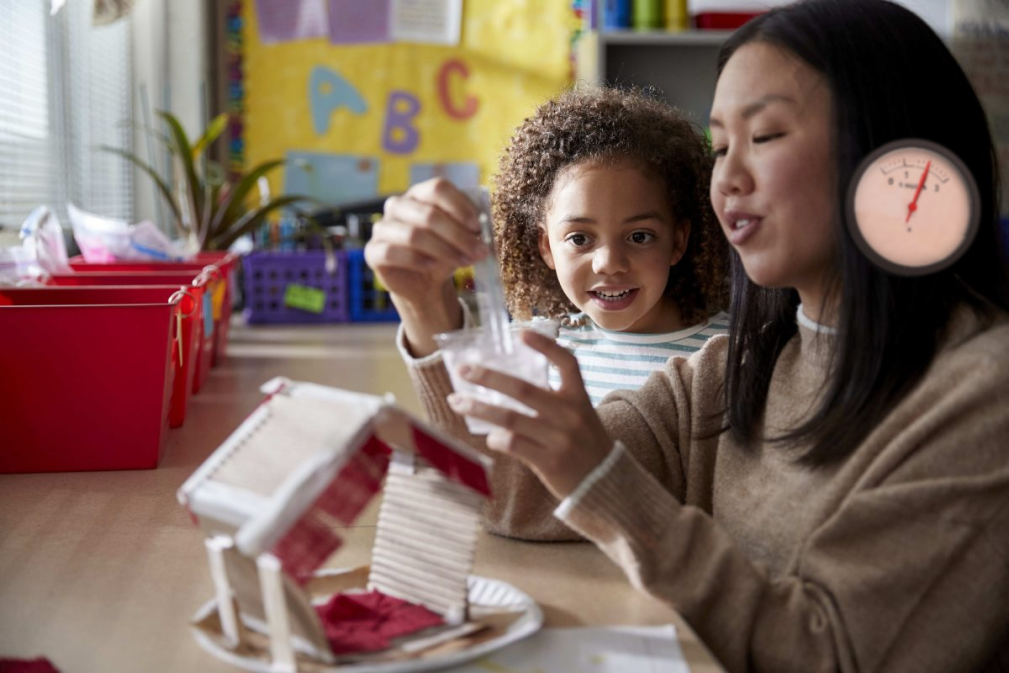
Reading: 2 A
